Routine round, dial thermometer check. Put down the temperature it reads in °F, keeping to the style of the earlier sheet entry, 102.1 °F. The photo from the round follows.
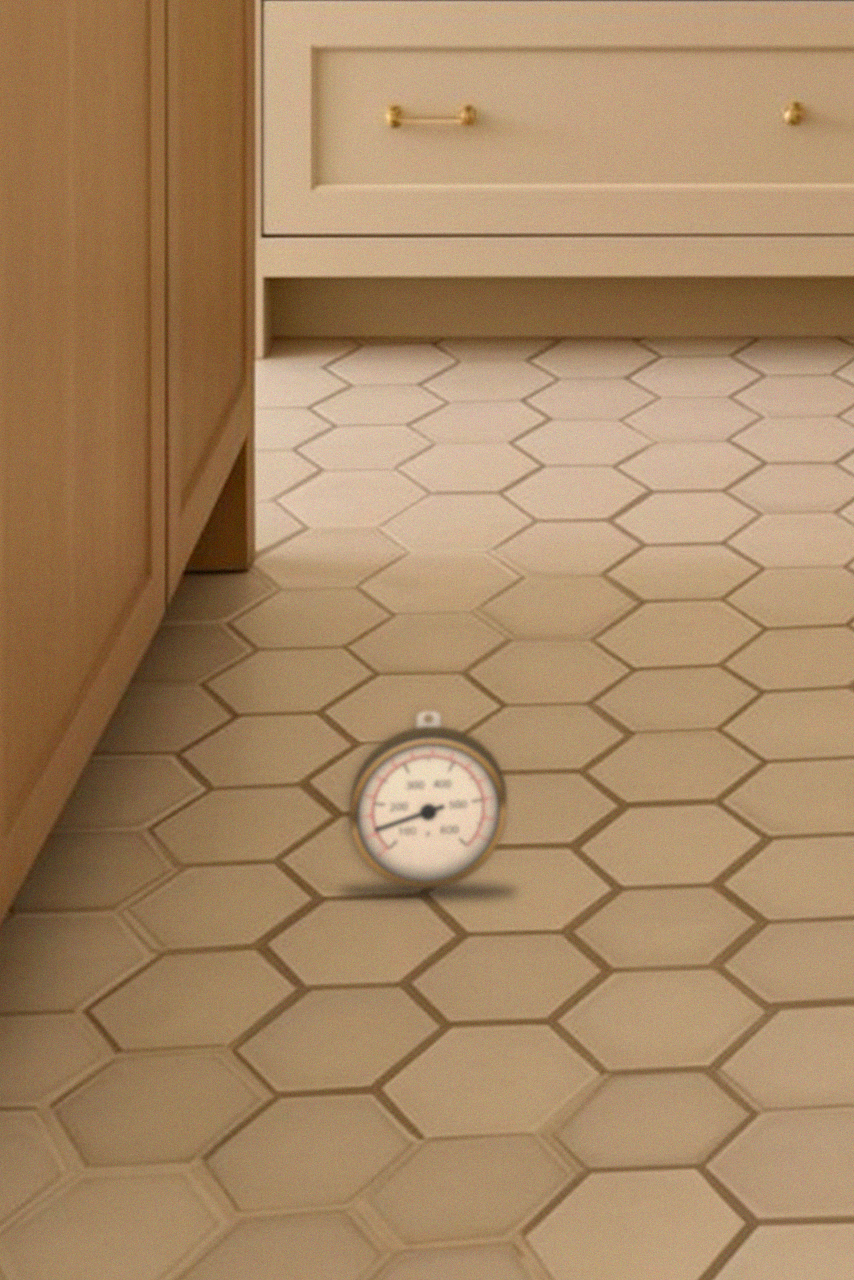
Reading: 150 °F
